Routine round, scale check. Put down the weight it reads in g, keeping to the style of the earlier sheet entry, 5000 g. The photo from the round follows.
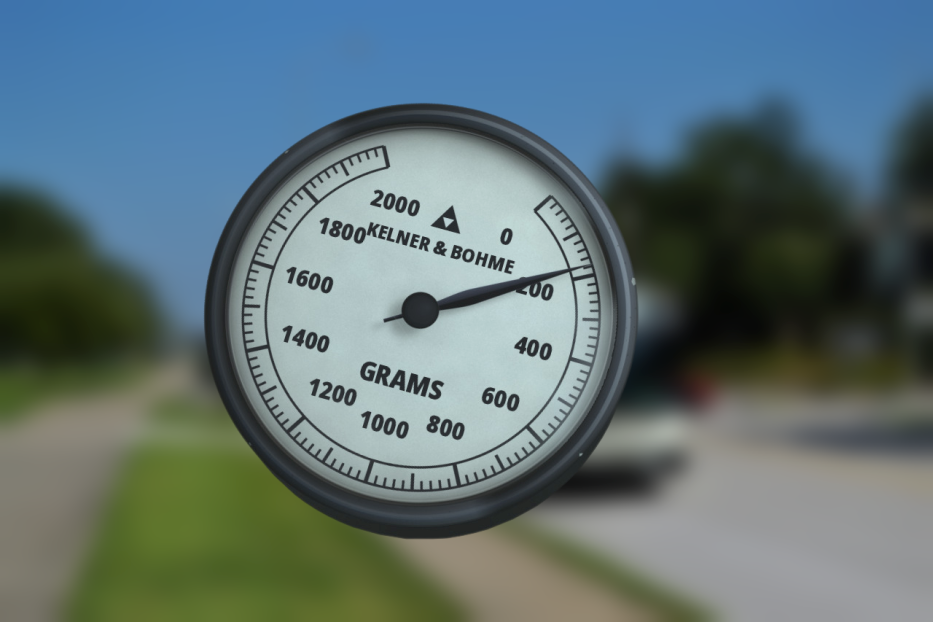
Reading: 180 g
